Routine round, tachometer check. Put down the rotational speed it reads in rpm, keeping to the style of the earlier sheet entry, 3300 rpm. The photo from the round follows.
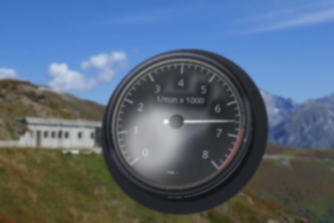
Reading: 6600 rpm
